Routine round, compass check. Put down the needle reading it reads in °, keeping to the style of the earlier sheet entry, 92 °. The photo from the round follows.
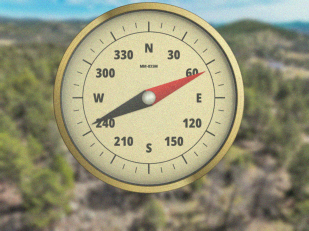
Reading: 65 °
